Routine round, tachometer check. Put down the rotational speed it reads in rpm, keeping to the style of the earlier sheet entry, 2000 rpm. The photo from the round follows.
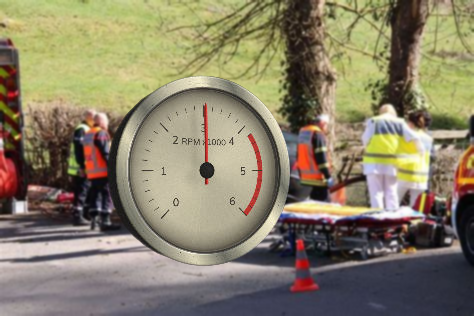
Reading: 3000 rpm
